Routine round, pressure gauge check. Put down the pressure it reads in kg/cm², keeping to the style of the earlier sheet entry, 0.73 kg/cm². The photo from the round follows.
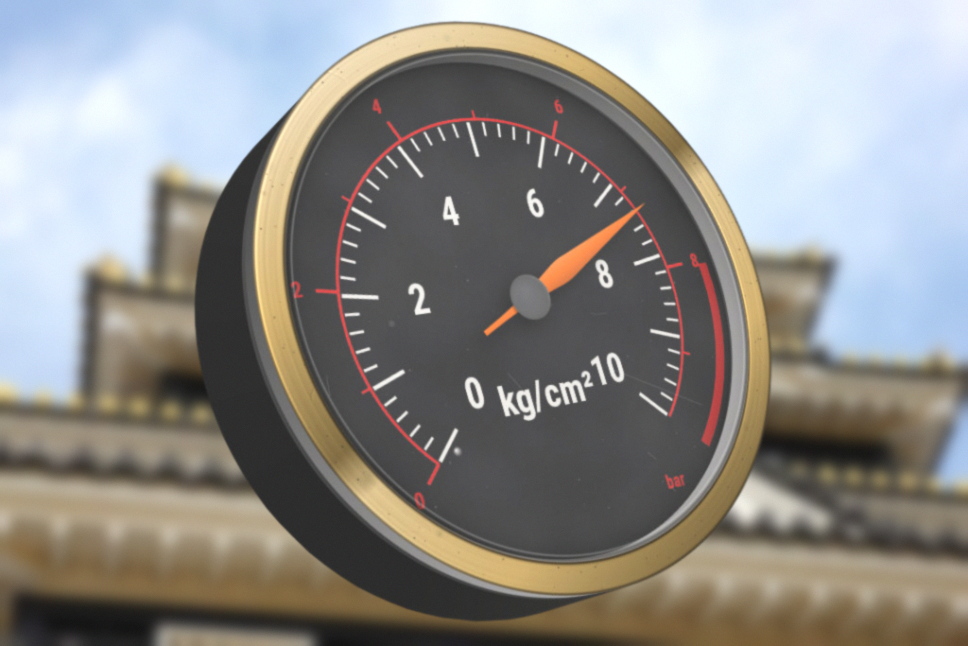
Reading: 7.4 kg/cm²
